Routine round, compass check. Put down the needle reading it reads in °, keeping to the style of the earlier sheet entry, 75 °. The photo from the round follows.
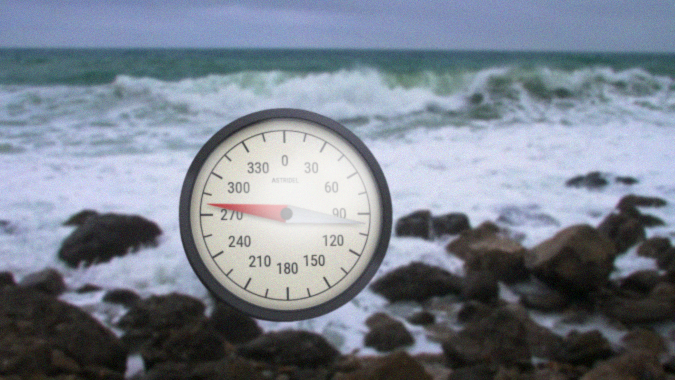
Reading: 277.5 °
